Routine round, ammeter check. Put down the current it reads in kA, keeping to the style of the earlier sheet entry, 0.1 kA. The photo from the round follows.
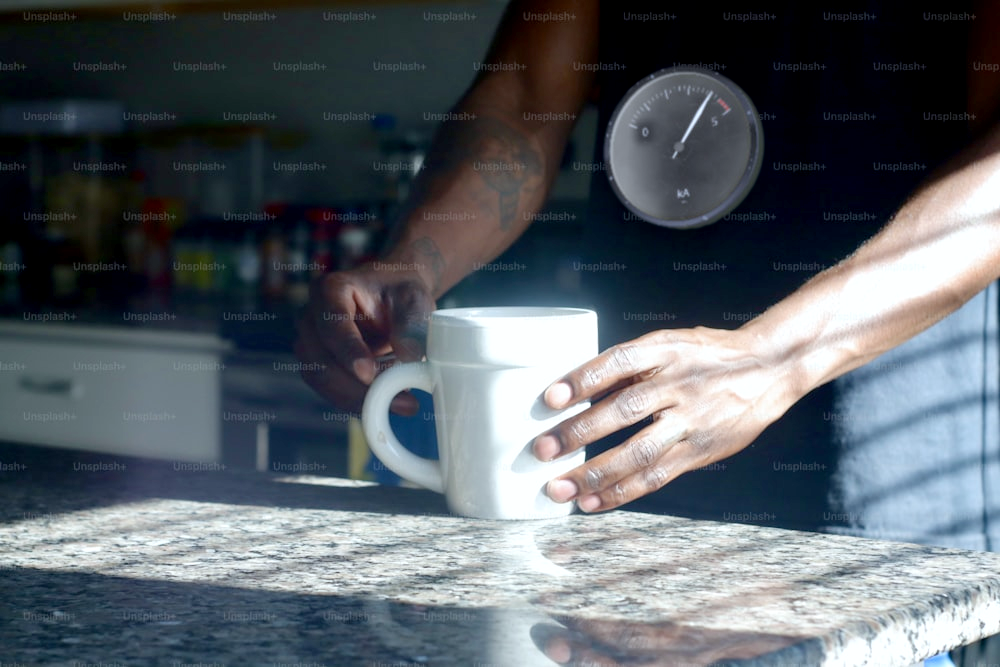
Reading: 4 kA
